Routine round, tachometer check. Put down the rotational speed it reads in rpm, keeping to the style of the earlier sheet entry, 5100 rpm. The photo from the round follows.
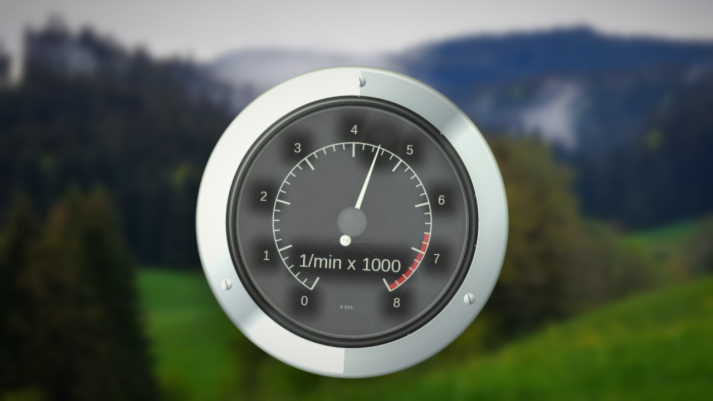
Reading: 4500 rpm
